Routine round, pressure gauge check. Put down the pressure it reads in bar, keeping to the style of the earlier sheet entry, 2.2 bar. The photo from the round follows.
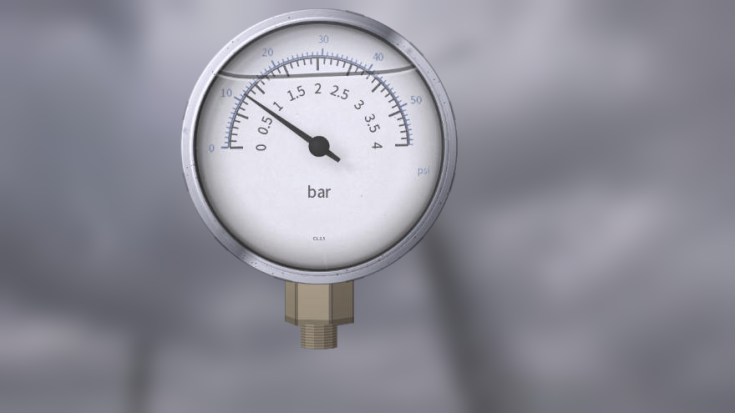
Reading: 0.8 bar
